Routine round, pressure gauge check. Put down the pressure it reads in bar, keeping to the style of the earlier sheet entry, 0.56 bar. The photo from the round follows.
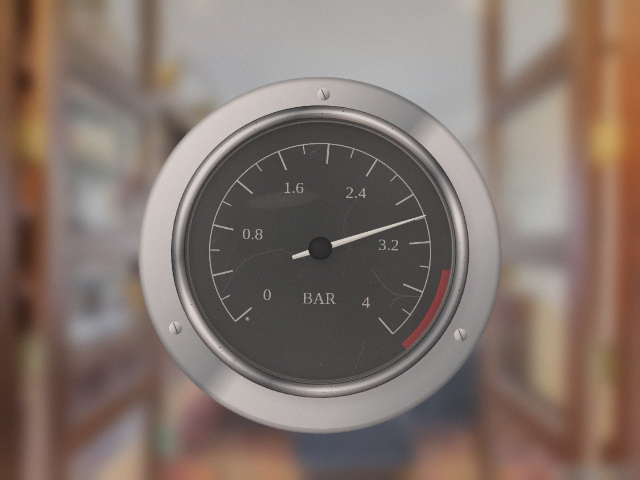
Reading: 3 bar
